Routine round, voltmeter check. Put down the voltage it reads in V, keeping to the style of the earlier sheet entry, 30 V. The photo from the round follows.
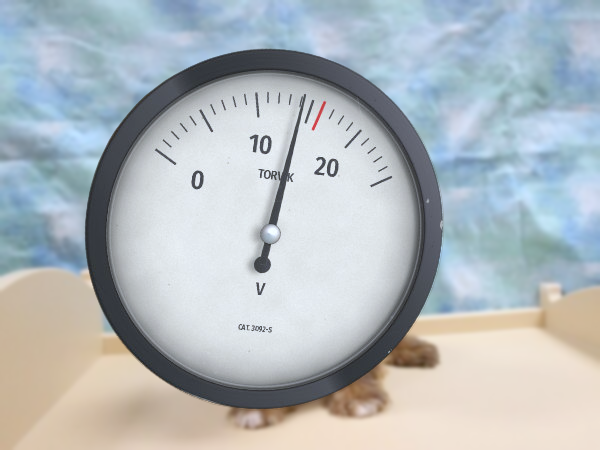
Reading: 14 V
